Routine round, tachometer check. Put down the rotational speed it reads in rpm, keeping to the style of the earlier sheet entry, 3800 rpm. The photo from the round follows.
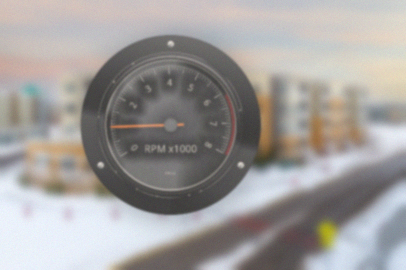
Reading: 1000 rpm
